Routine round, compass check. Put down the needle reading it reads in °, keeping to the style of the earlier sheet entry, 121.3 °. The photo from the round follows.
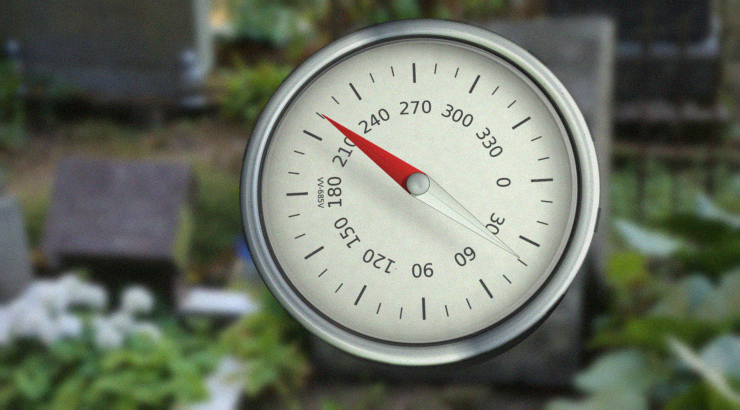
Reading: 220 °
